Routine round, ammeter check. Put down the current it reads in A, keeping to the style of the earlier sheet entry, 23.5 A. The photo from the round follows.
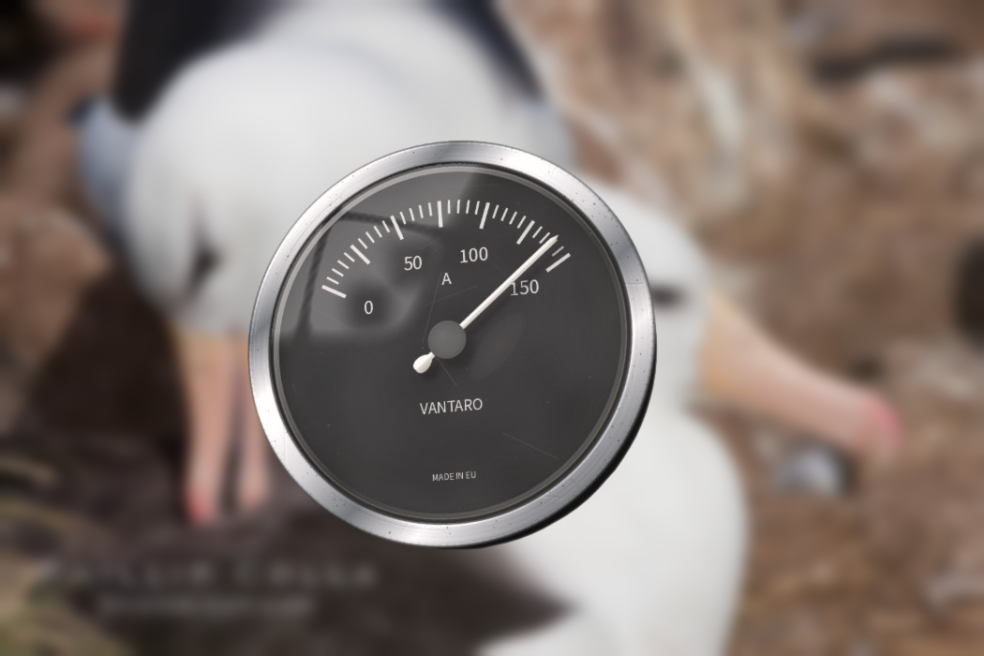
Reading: 140 A
